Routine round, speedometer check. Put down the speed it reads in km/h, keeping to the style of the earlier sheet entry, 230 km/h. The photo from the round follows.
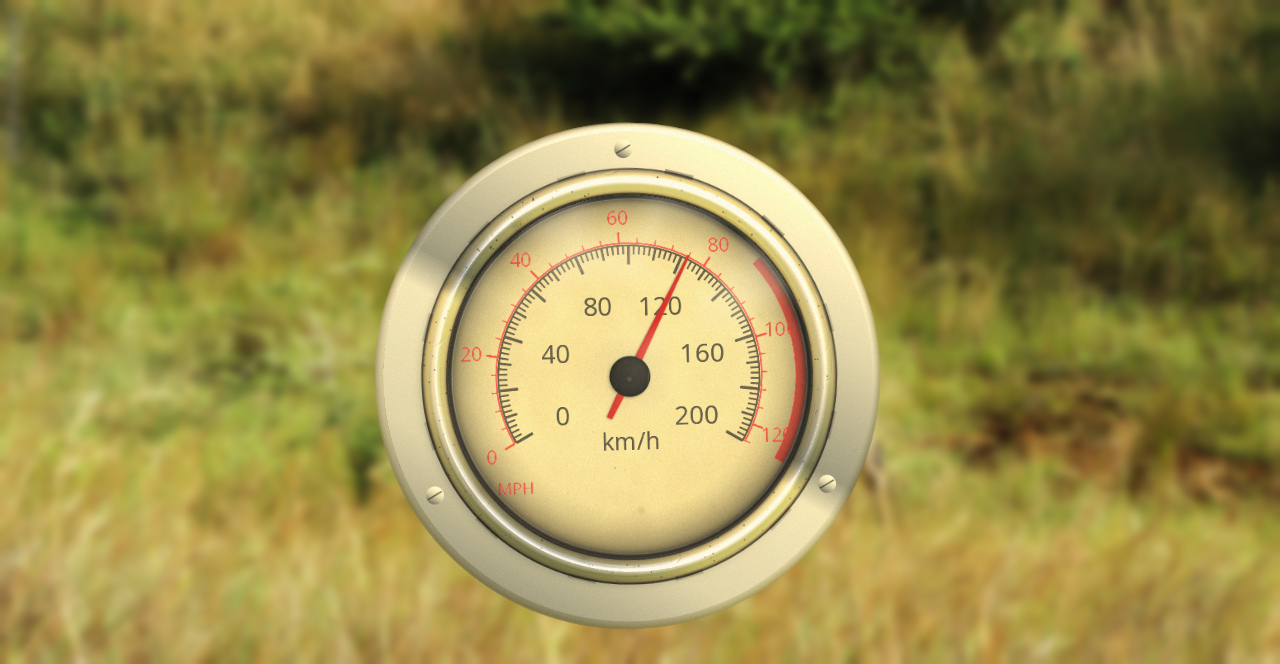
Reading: 122 km/h
